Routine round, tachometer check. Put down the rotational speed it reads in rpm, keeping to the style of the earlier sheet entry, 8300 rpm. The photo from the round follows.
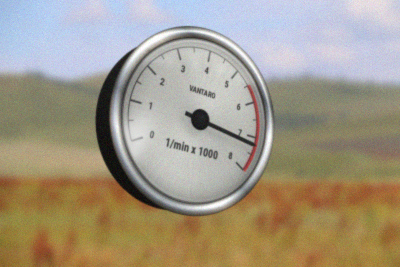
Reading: 7250 rpm
